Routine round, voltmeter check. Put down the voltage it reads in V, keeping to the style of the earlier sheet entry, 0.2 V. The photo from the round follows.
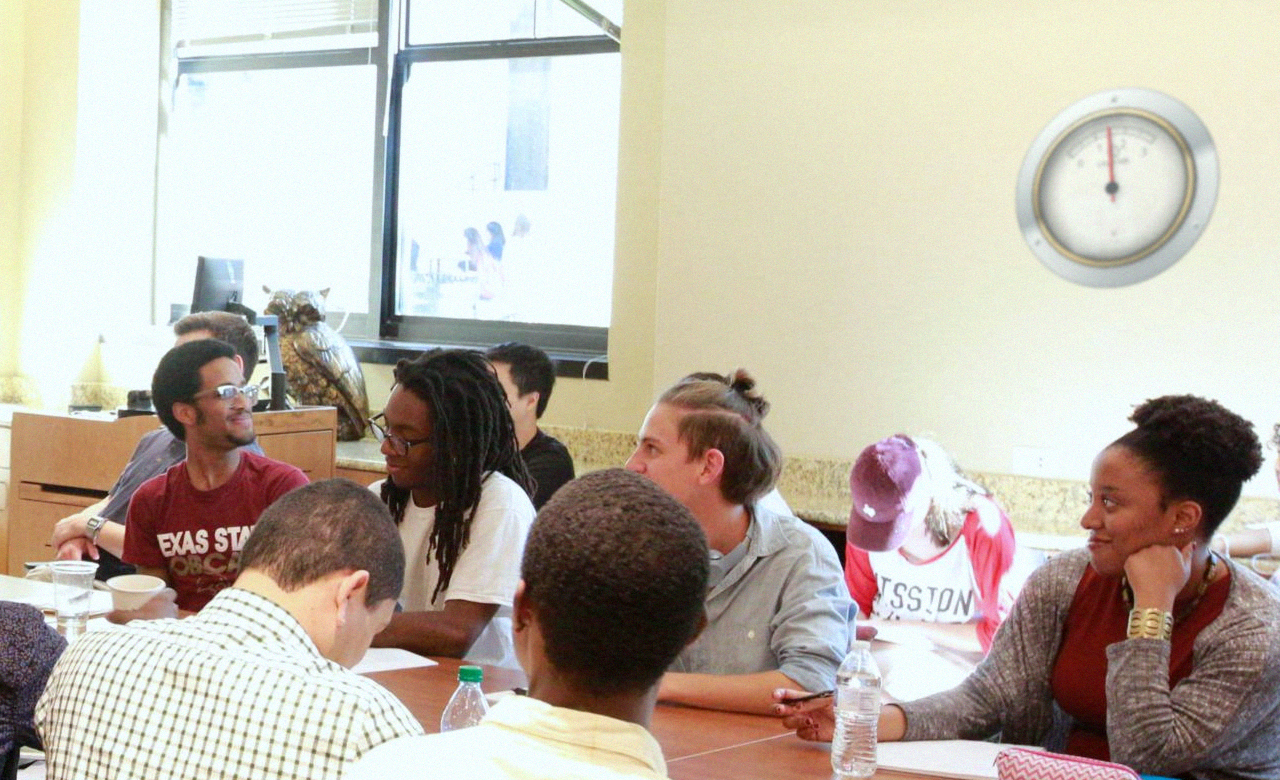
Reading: 1.5 V
